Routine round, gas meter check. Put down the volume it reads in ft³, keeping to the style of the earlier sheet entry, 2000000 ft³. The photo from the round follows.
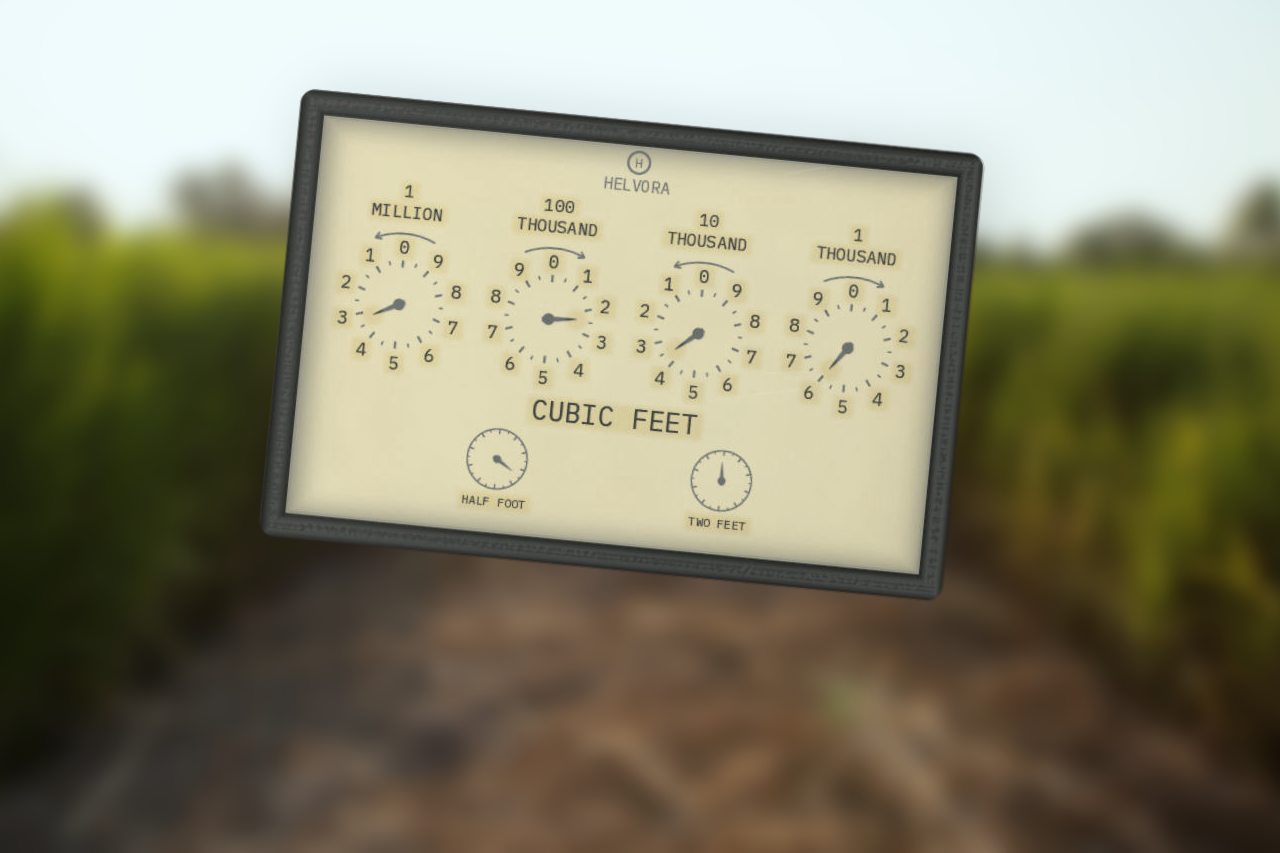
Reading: 323600 ft³
